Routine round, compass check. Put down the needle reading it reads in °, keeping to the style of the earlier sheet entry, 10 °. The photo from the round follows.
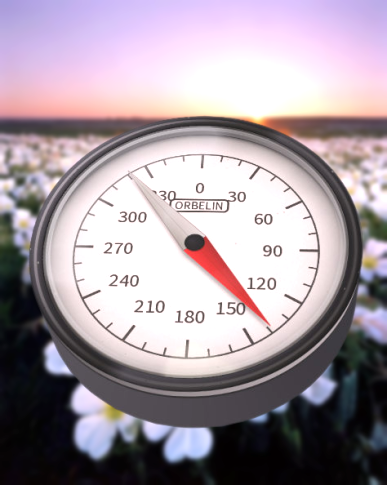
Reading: 140 °
